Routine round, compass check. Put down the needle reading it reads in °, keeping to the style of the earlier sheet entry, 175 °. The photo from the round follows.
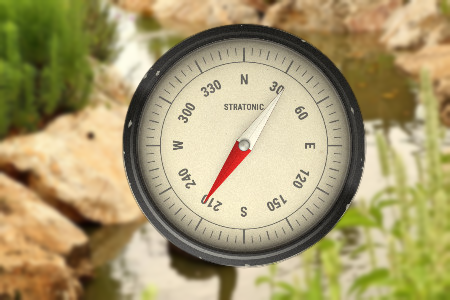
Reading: 215 °
